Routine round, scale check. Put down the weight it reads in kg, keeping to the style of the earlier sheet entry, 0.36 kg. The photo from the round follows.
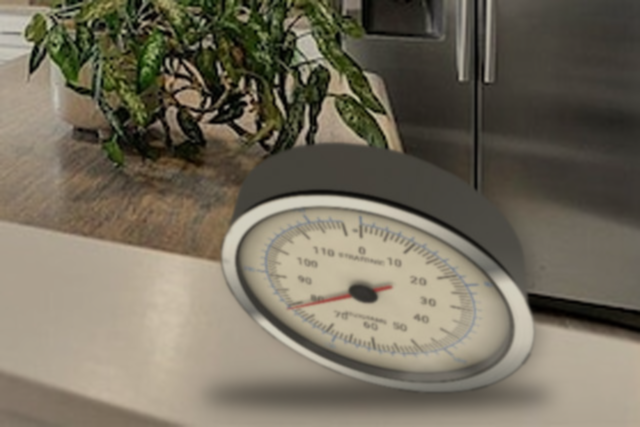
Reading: 80 kg
